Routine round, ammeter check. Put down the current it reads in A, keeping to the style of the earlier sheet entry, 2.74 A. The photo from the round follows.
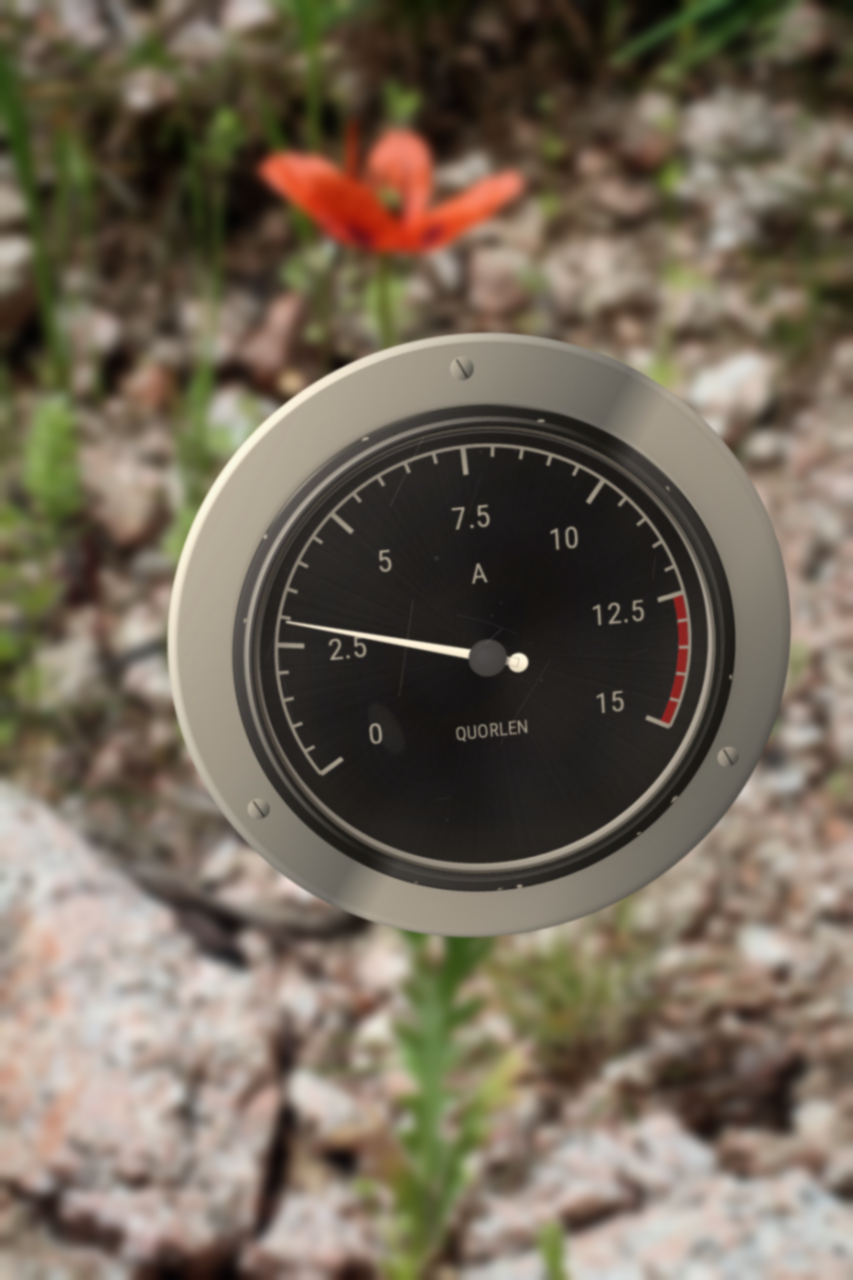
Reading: 3 A
